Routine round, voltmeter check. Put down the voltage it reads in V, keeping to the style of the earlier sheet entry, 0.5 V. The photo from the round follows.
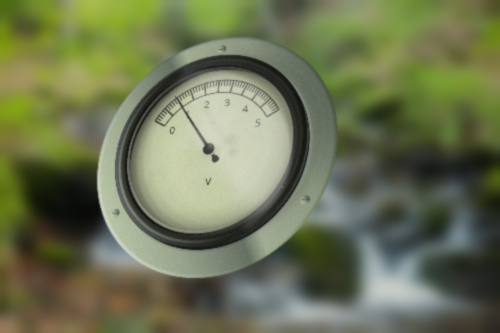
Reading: 1 V
